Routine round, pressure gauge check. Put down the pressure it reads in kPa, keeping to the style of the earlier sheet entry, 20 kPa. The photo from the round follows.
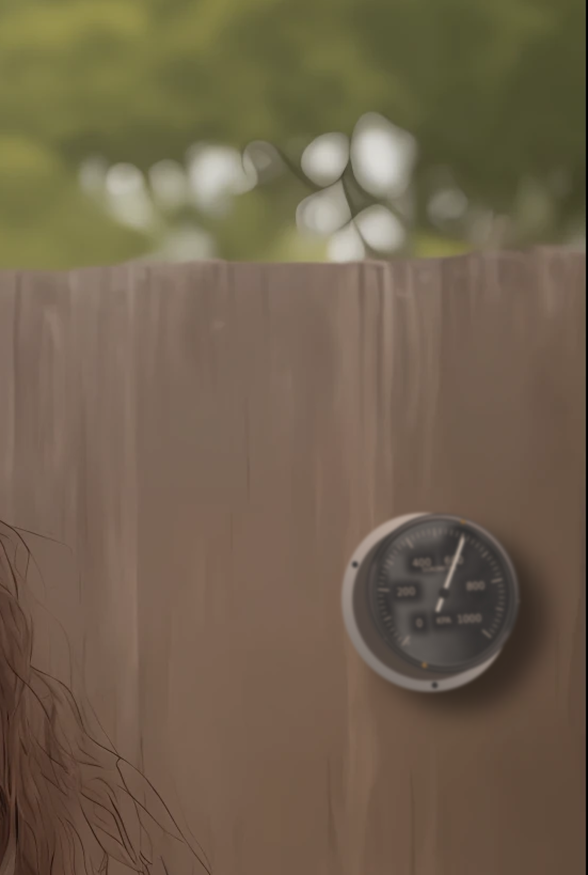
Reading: 600 kPa
